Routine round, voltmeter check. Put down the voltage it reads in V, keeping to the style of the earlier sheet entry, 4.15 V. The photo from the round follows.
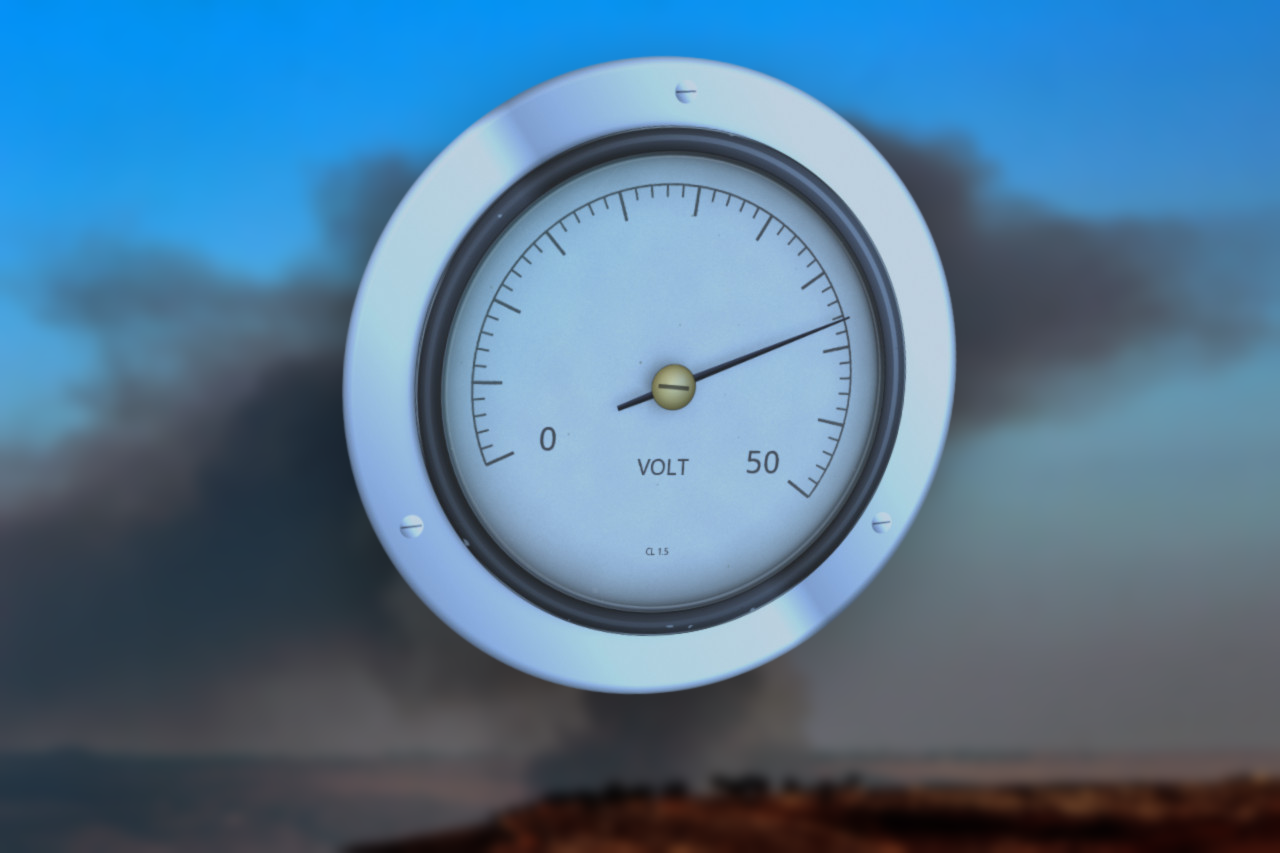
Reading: 38 V
